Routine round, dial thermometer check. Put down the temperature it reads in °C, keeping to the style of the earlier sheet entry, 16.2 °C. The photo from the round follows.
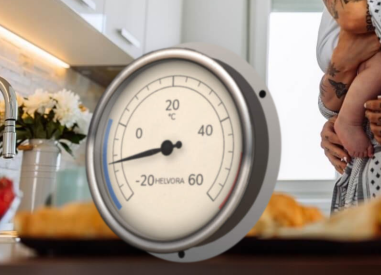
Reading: -10 °C
